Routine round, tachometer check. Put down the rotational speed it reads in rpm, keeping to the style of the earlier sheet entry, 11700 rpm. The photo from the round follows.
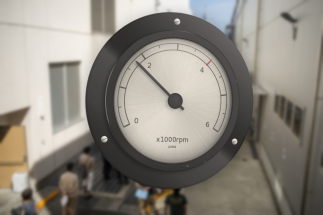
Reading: 1750 rpm
